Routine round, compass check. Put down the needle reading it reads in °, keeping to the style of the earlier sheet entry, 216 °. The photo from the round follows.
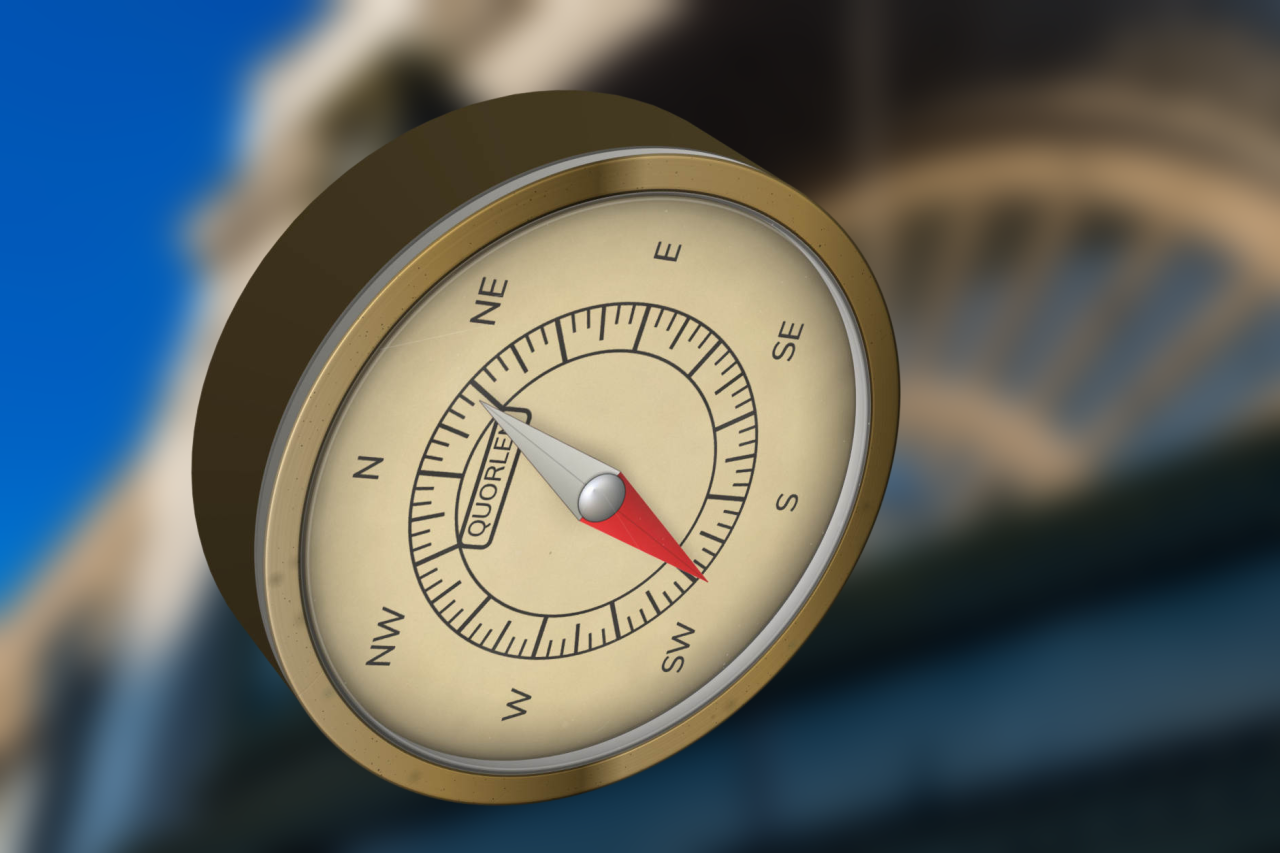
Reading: 207.5 °
